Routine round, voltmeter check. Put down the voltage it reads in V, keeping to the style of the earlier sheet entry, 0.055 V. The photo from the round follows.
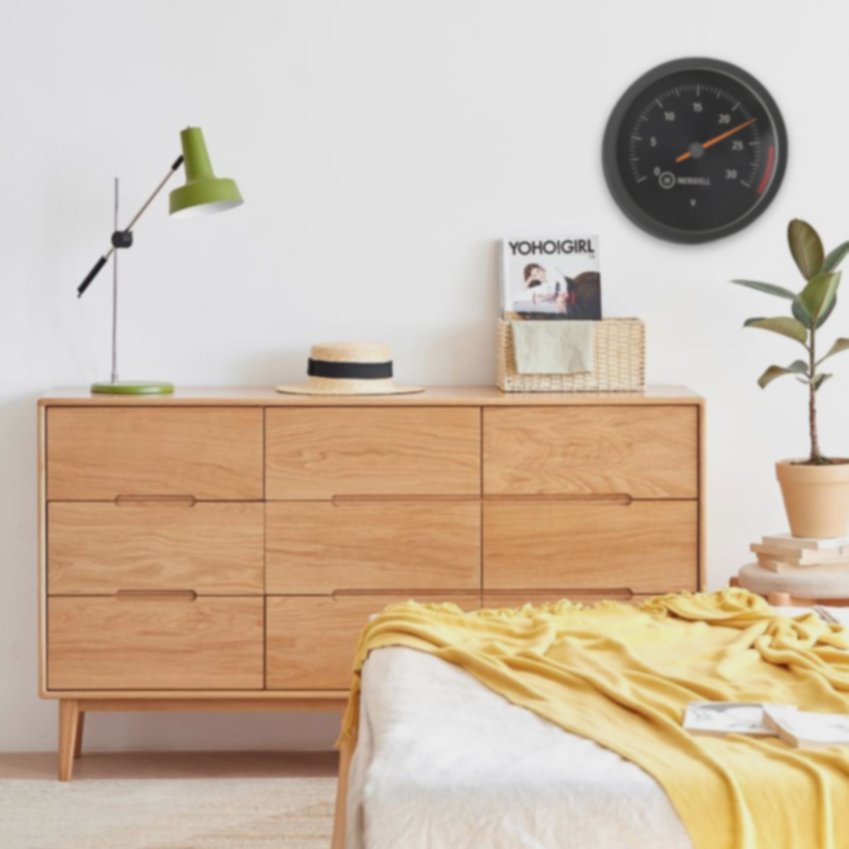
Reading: 22.5 V
